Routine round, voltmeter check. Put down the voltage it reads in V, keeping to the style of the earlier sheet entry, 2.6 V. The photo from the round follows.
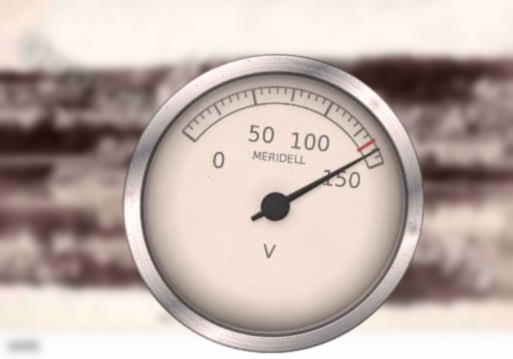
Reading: 140 V
